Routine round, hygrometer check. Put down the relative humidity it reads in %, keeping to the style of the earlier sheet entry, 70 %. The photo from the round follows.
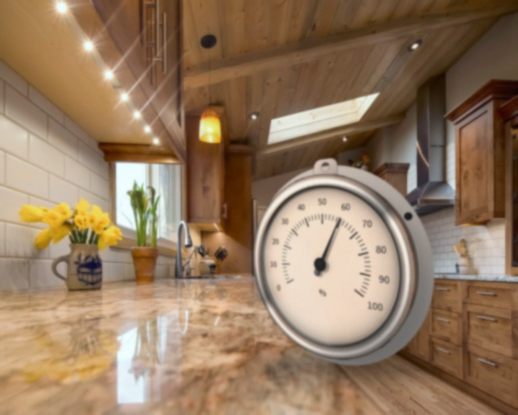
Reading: 60 %
